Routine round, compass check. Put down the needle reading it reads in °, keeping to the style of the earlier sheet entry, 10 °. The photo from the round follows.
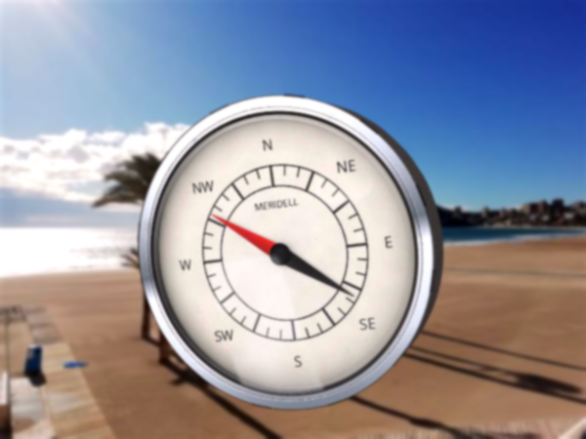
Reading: 305 °
